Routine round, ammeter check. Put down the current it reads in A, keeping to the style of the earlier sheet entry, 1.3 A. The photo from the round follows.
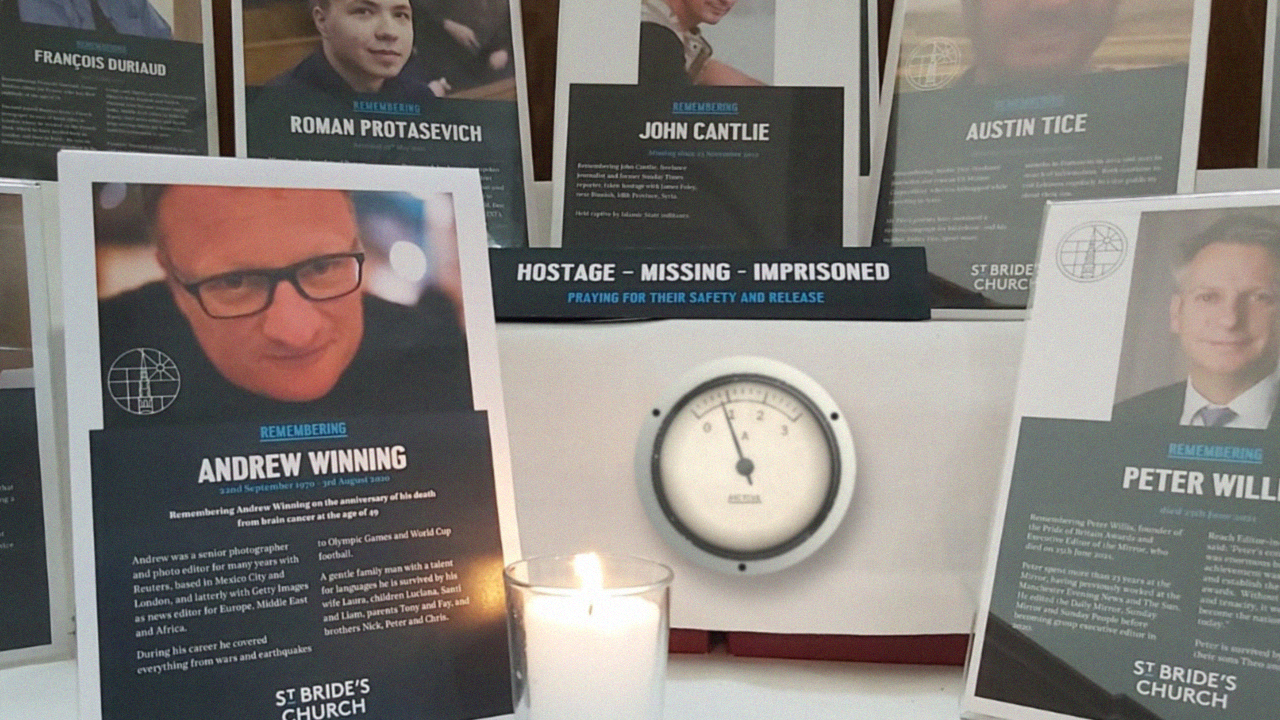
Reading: 0.8 A
